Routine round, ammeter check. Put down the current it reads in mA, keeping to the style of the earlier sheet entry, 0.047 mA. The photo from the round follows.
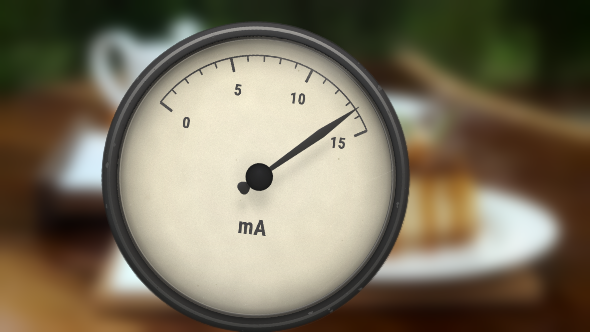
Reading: 13.5 mA
